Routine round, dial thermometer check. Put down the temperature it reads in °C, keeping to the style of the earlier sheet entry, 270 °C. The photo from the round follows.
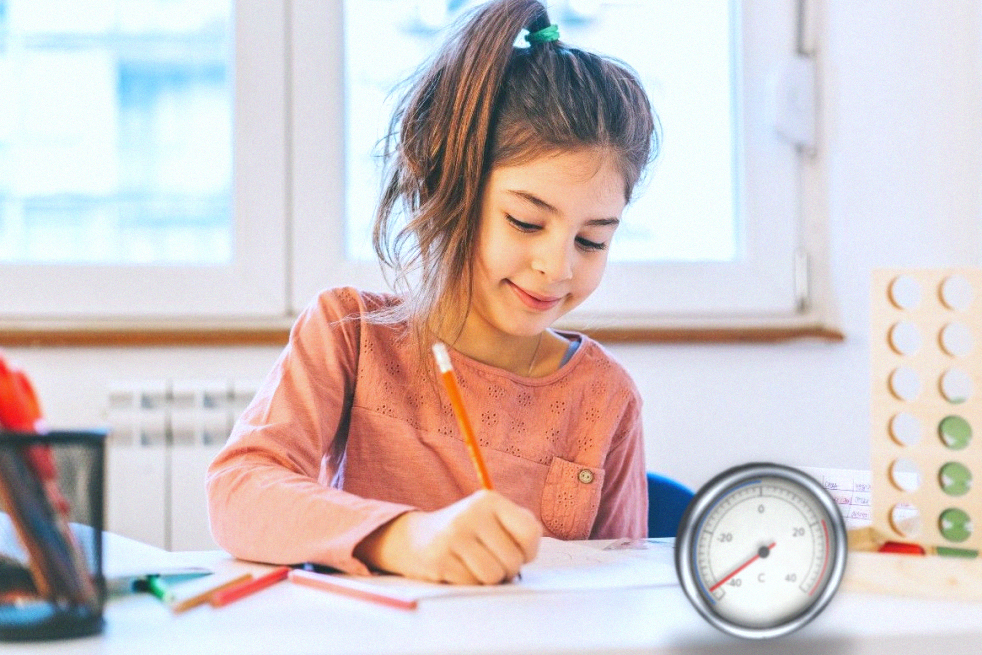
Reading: -36 °C
